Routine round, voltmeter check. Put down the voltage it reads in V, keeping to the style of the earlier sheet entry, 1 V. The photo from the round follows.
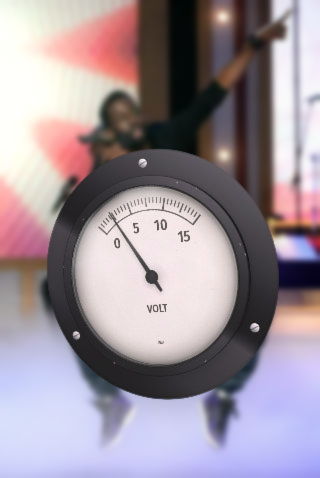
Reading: 2.5 V
